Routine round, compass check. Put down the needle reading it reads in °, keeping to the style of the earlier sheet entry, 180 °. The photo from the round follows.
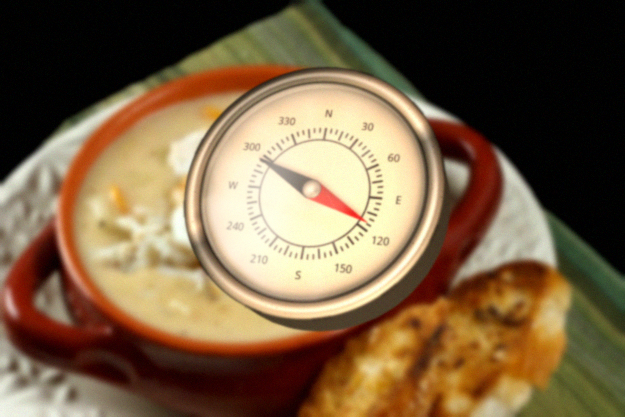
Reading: 115 °
